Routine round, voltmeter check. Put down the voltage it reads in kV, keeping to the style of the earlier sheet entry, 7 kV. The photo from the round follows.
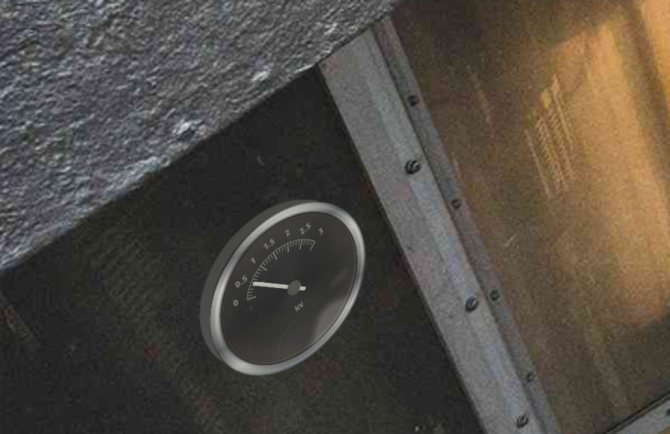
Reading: 0.5 kV
